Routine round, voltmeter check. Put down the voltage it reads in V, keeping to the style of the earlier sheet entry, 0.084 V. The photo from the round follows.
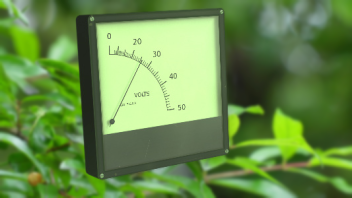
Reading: 25 V
